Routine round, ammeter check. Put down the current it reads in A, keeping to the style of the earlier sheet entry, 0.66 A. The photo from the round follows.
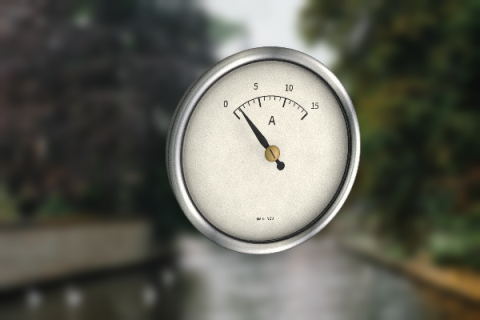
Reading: 1 A
